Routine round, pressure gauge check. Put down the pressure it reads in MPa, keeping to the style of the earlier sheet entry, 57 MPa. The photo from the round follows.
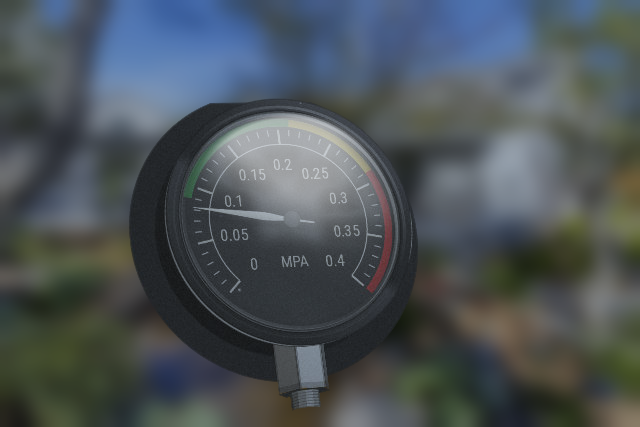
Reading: 0.08 MPa
